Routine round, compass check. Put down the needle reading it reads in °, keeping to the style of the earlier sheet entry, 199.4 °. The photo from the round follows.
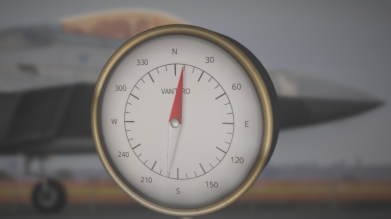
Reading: 10 °
